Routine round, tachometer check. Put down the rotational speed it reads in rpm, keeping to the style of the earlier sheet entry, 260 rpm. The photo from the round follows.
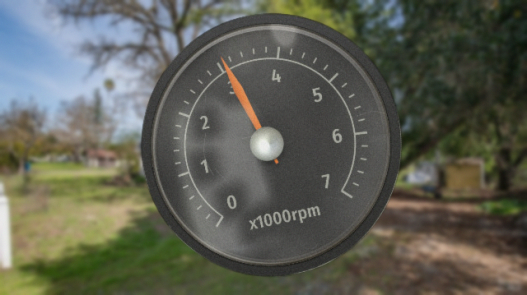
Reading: 3100 rpm
